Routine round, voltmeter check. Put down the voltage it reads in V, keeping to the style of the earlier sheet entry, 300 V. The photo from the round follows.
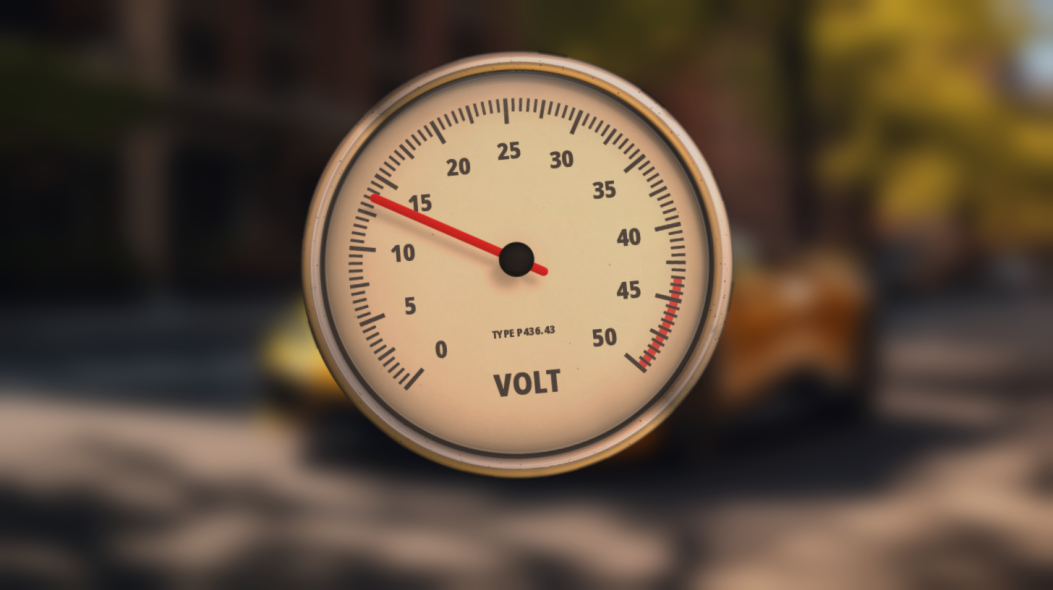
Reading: 13.5 V
